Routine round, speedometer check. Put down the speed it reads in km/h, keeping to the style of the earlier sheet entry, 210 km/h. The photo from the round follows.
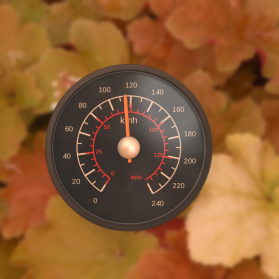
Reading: 115 km/h
